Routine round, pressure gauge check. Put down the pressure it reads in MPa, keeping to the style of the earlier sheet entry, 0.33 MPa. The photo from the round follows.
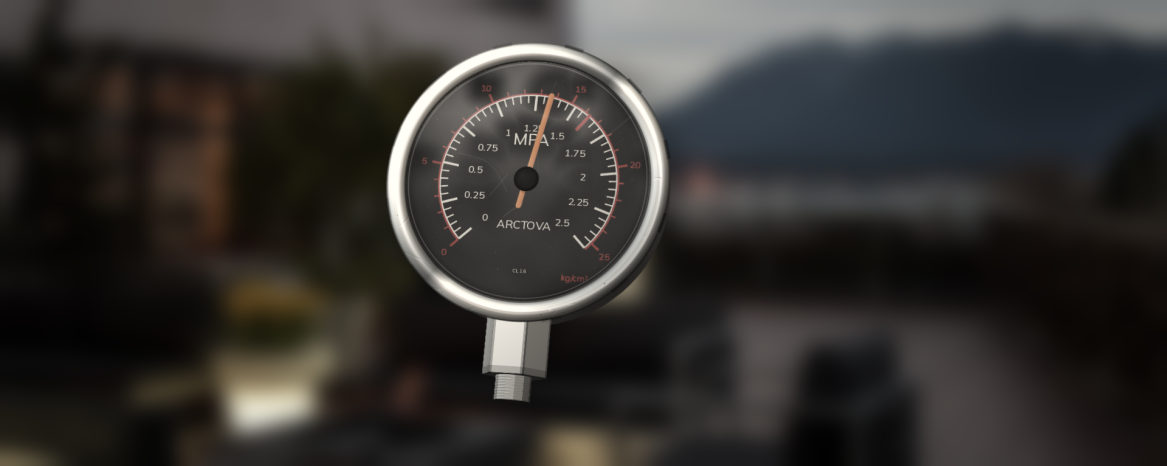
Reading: 1.35 MPa
